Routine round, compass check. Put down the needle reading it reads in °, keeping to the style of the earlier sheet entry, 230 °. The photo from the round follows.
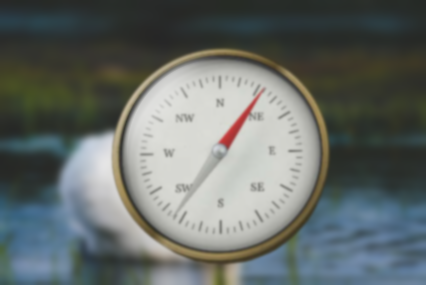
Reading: 35 °
